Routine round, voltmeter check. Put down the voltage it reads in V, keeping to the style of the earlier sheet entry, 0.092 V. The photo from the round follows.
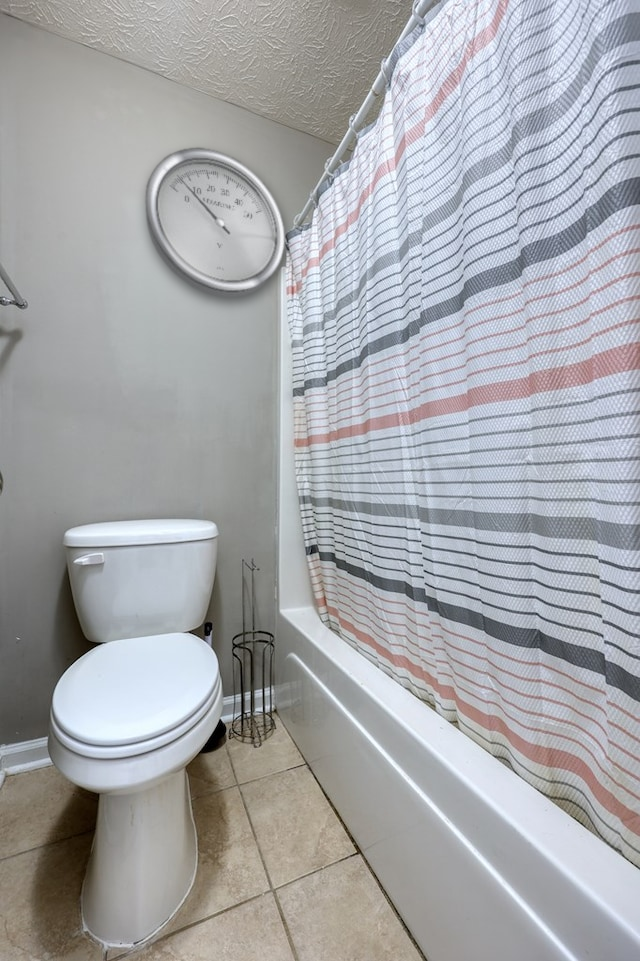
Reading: 5 V
